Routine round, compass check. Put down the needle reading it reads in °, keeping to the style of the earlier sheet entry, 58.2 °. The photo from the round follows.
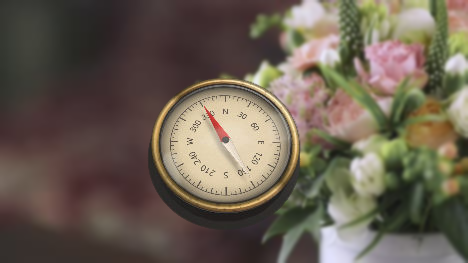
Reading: 330 °
